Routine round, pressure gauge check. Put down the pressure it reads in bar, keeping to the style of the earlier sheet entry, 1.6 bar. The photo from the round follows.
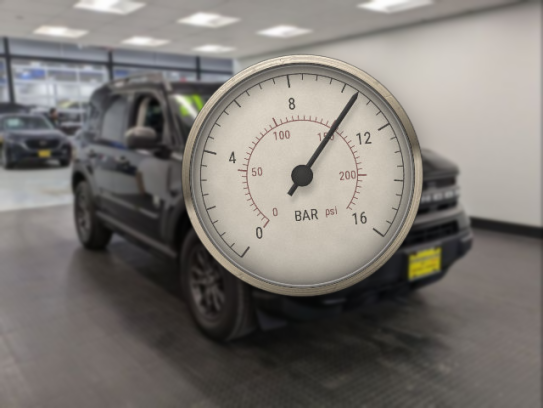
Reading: 10.5 bar
